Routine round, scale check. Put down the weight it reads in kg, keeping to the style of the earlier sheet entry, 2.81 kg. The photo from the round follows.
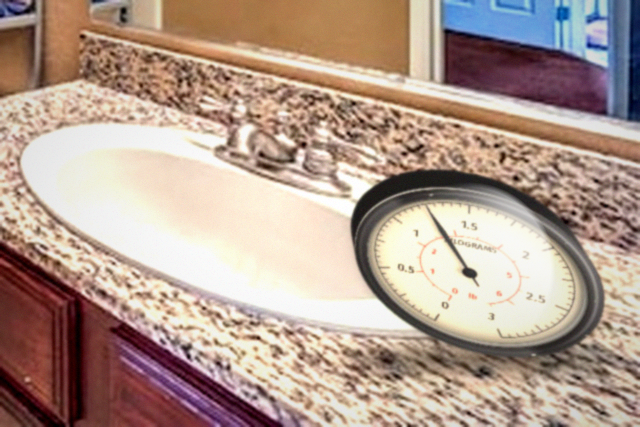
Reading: 1.25 kg
